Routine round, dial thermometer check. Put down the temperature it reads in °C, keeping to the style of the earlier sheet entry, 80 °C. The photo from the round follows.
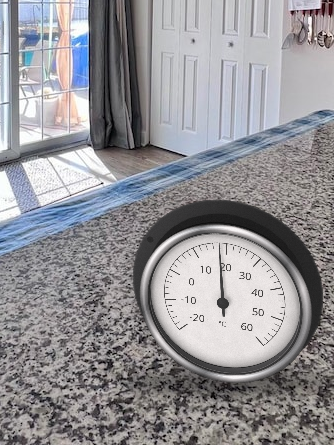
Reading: 18 °C
